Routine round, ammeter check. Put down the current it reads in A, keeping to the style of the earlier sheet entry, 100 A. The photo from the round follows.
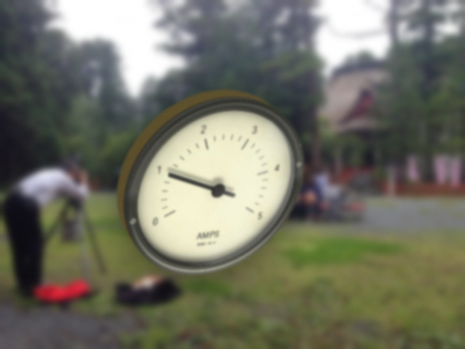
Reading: 1 A
